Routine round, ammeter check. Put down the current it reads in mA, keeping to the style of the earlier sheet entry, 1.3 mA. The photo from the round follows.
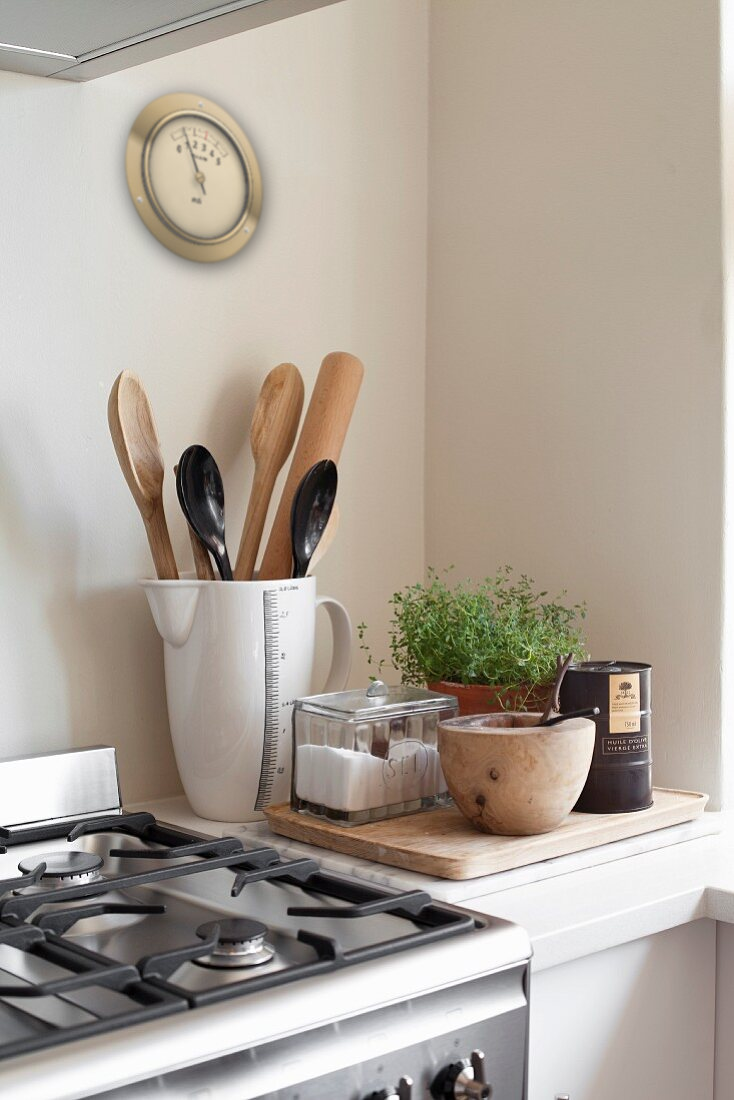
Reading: 1 mA
